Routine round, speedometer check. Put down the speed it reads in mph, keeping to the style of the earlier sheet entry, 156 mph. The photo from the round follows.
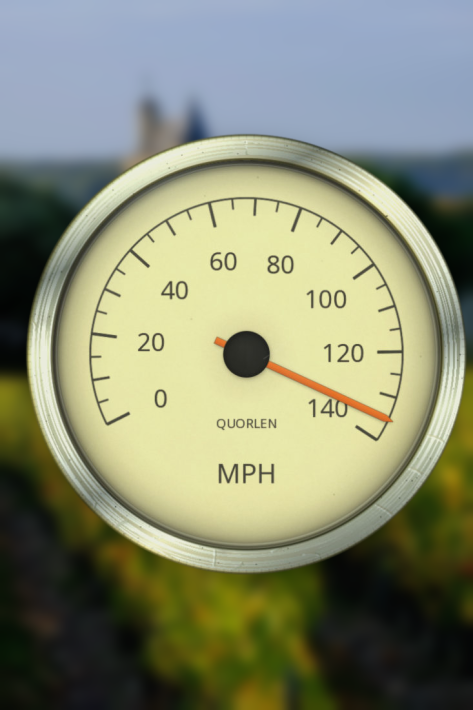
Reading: 135 mph
